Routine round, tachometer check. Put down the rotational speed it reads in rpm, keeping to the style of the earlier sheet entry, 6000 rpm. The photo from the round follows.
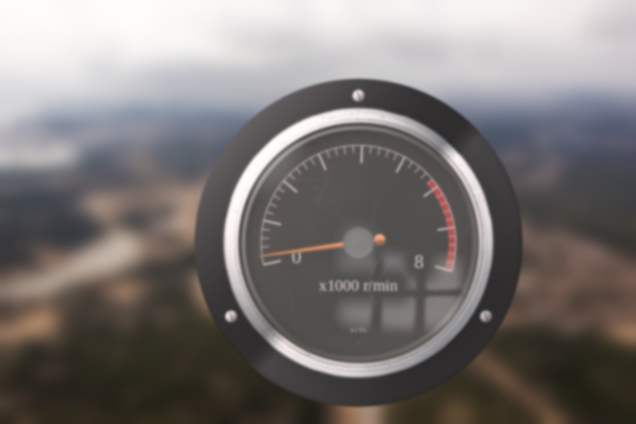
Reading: 200 rpm
